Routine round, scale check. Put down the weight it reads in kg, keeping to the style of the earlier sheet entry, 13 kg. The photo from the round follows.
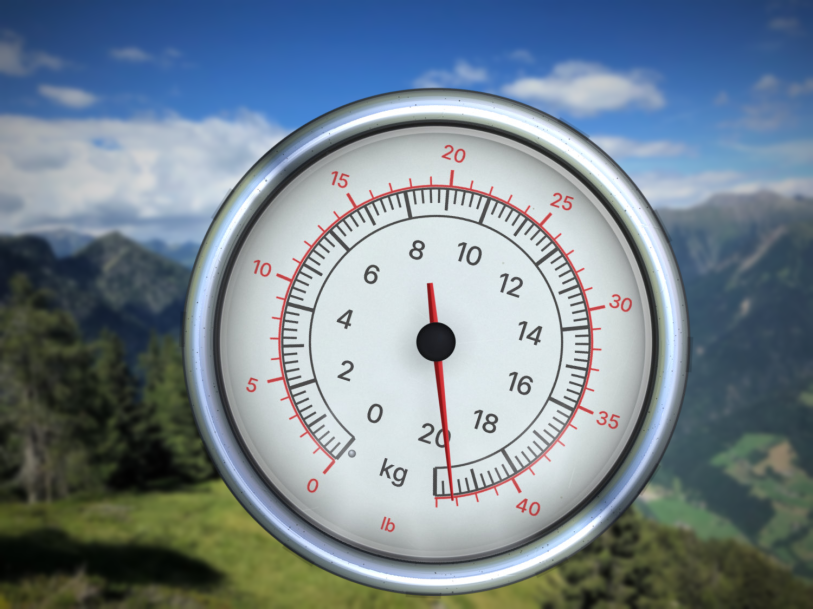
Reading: 19.6 kg
